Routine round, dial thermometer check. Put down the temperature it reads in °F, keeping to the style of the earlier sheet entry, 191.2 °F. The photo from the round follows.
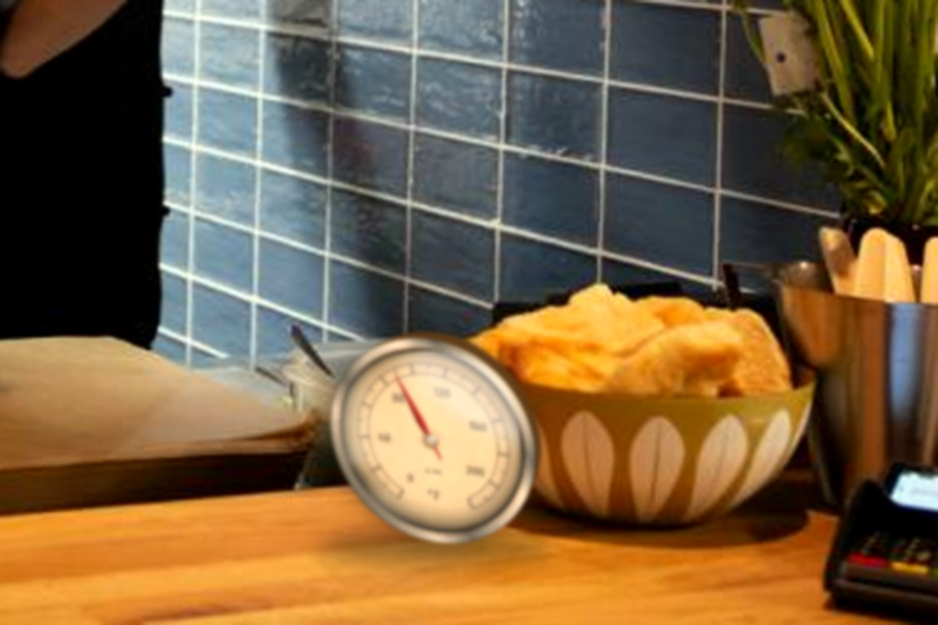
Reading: 90 °F
